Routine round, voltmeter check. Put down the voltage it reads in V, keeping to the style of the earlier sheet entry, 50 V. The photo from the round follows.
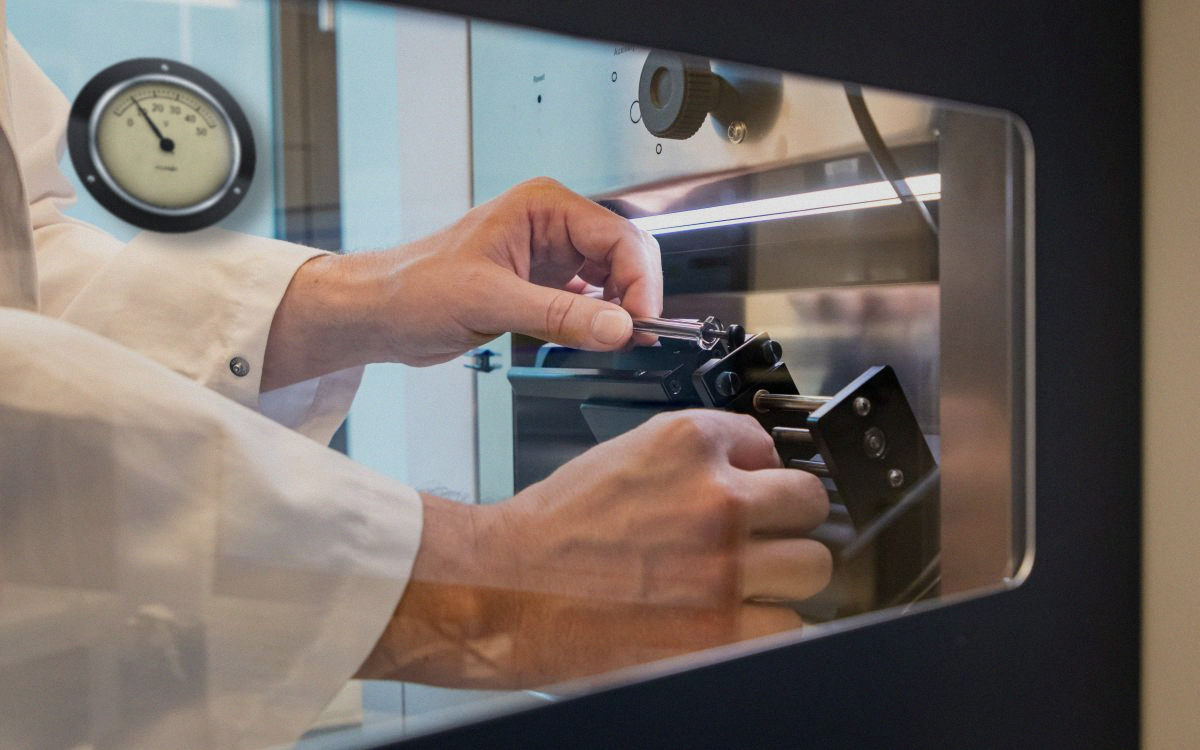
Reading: 10 V
